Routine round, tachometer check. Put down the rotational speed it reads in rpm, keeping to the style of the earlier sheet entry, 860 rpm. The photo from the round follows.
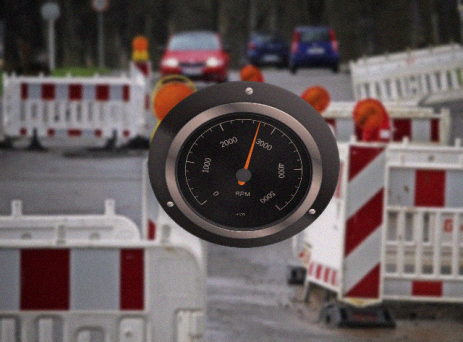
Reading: 2700 rpm
